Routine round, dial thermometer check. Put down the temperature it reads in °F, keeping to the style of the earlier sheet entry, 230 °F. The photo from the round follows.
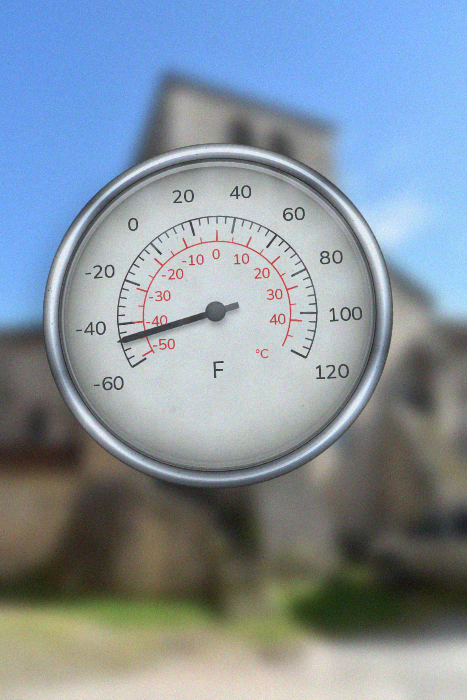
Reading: -48 °F
